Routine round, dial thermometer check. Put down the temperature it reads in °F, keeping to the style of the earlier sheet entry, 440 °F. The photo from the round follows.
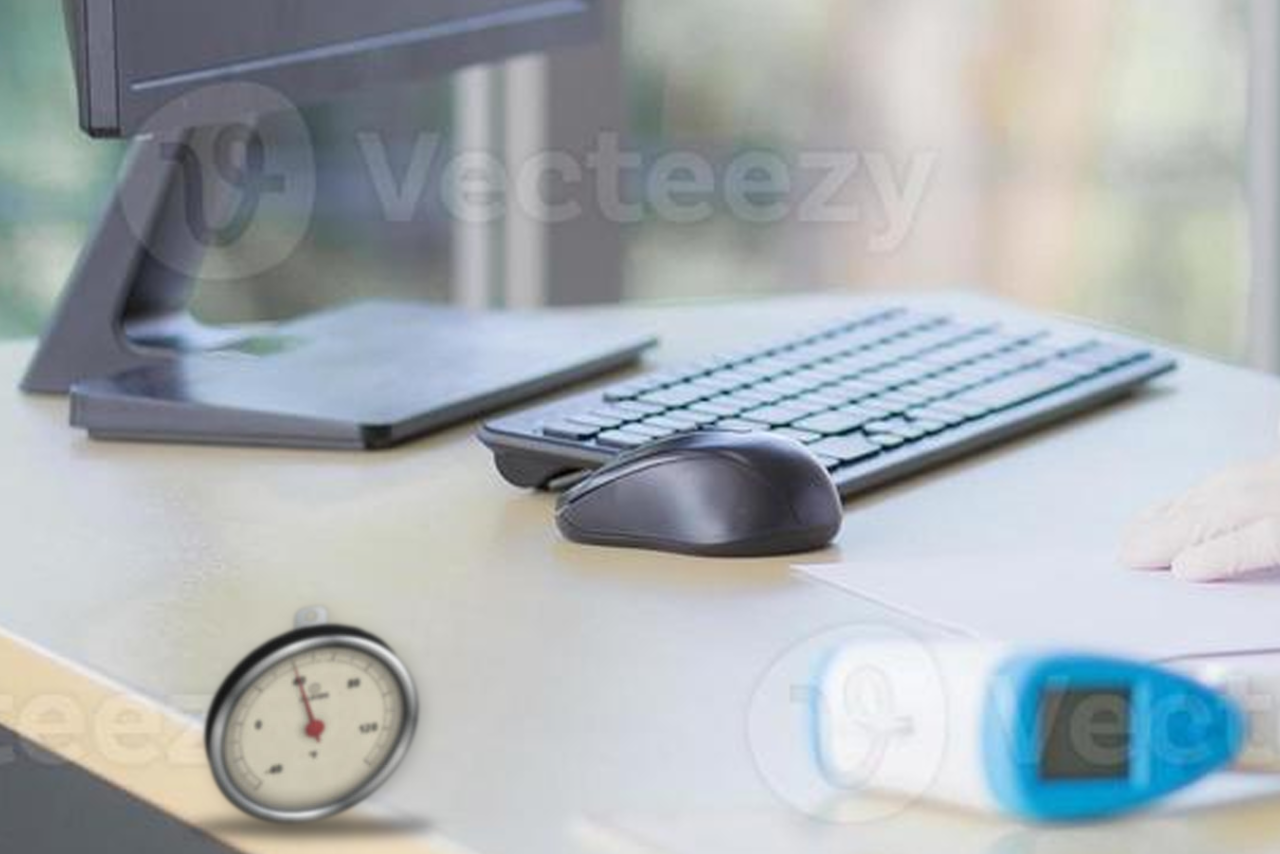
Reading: 40 °F
